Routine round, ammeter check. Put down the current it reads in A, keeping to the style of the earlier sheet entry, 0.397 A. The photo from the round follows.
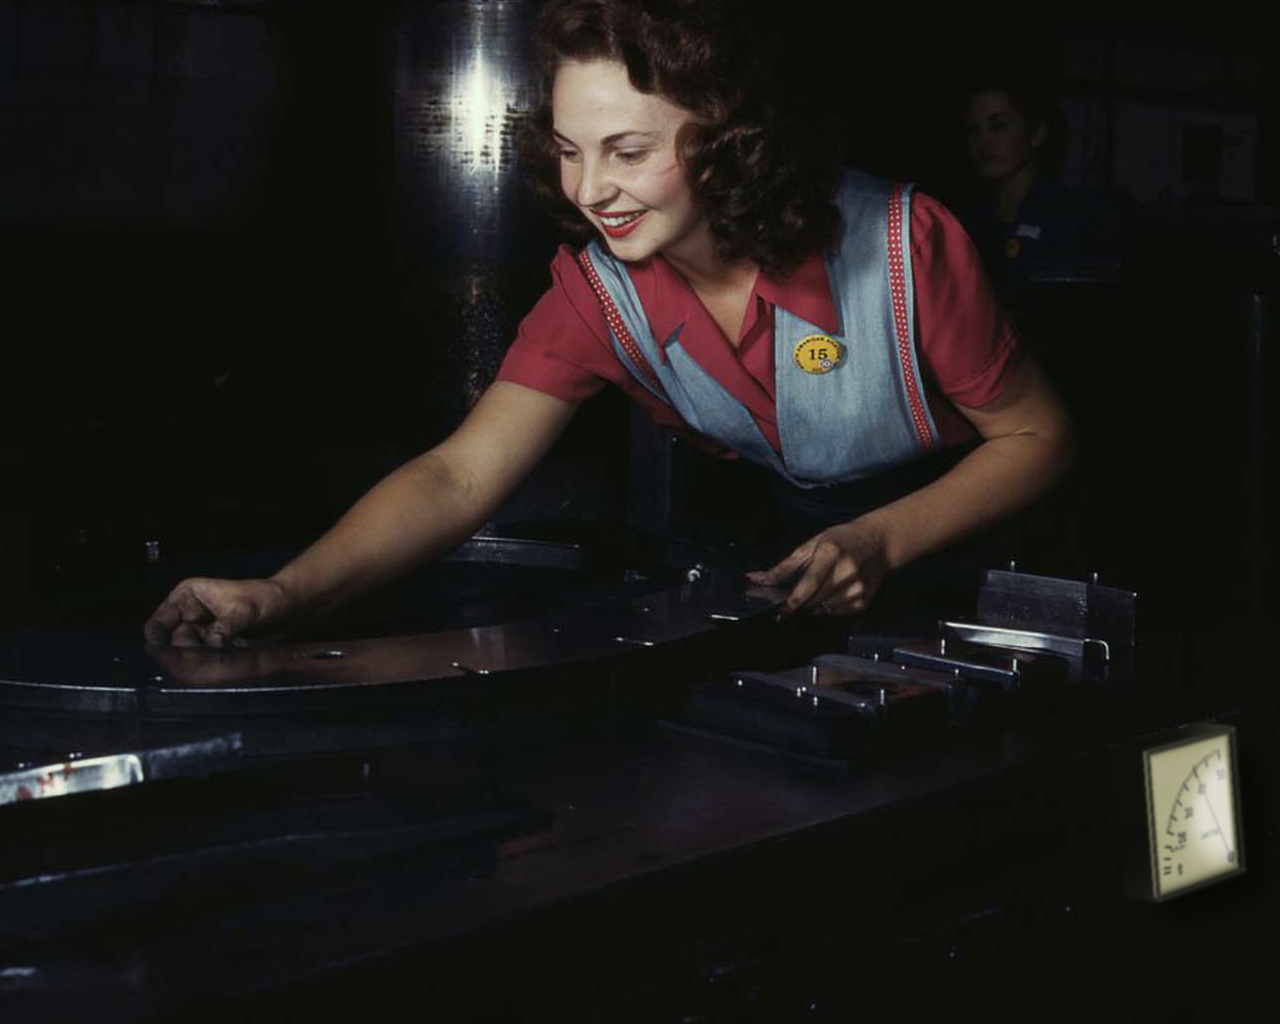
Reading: 40 A
